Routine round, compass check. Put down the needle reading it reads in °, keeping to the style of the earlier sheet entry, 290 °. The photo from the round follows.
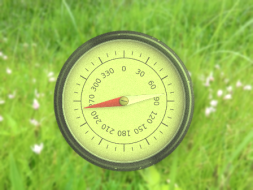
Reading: 260 °
